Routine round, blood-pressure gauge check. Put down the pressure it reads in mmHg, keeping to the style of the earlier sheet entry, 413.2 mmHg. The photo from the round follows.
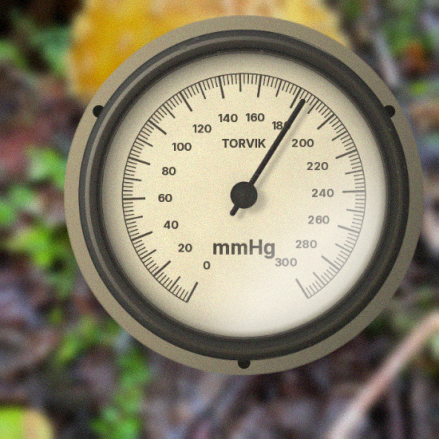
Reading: 184 mmHg
